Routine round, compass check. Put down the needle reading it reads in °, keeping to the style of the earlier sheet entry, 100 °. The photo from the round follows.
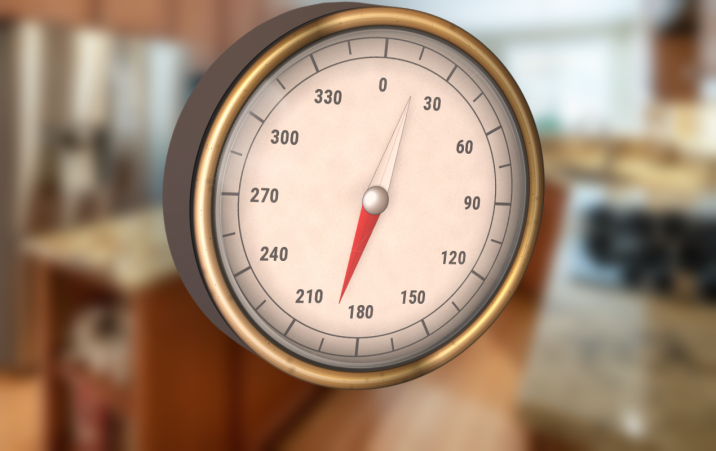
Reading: 195 °
